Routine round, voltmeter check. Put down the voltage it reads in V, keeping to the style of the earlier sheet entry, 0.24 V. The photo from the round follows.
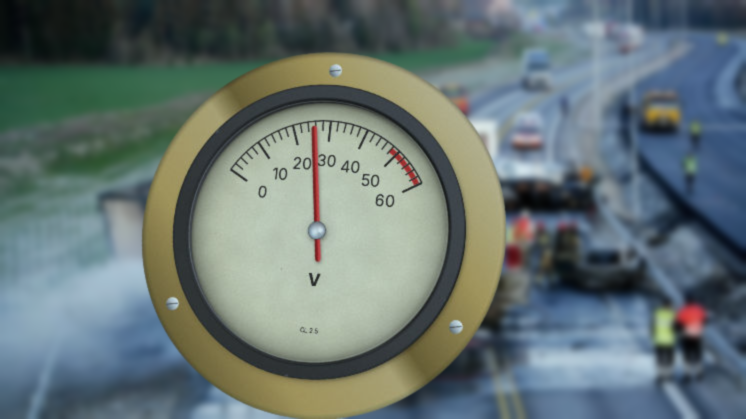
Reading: 26 V
